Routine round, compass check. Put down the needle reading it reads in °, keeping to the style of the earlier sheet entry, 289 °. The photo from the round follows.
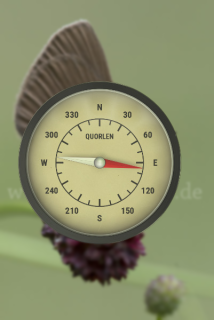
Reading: 97.5 °
